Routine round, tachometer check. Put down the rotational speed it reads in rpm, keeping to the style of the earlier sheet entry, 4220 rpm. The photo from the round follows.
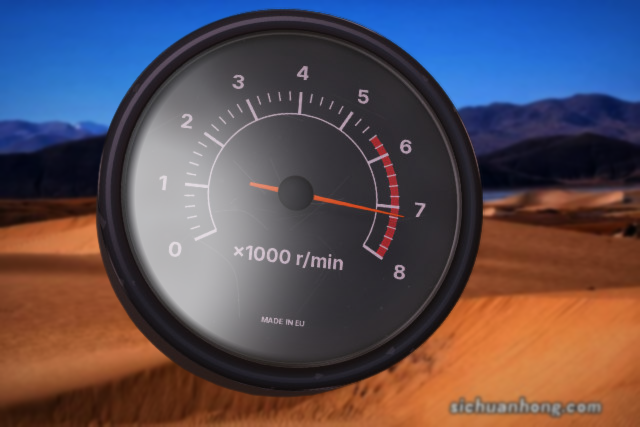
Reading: 7200 rpm
